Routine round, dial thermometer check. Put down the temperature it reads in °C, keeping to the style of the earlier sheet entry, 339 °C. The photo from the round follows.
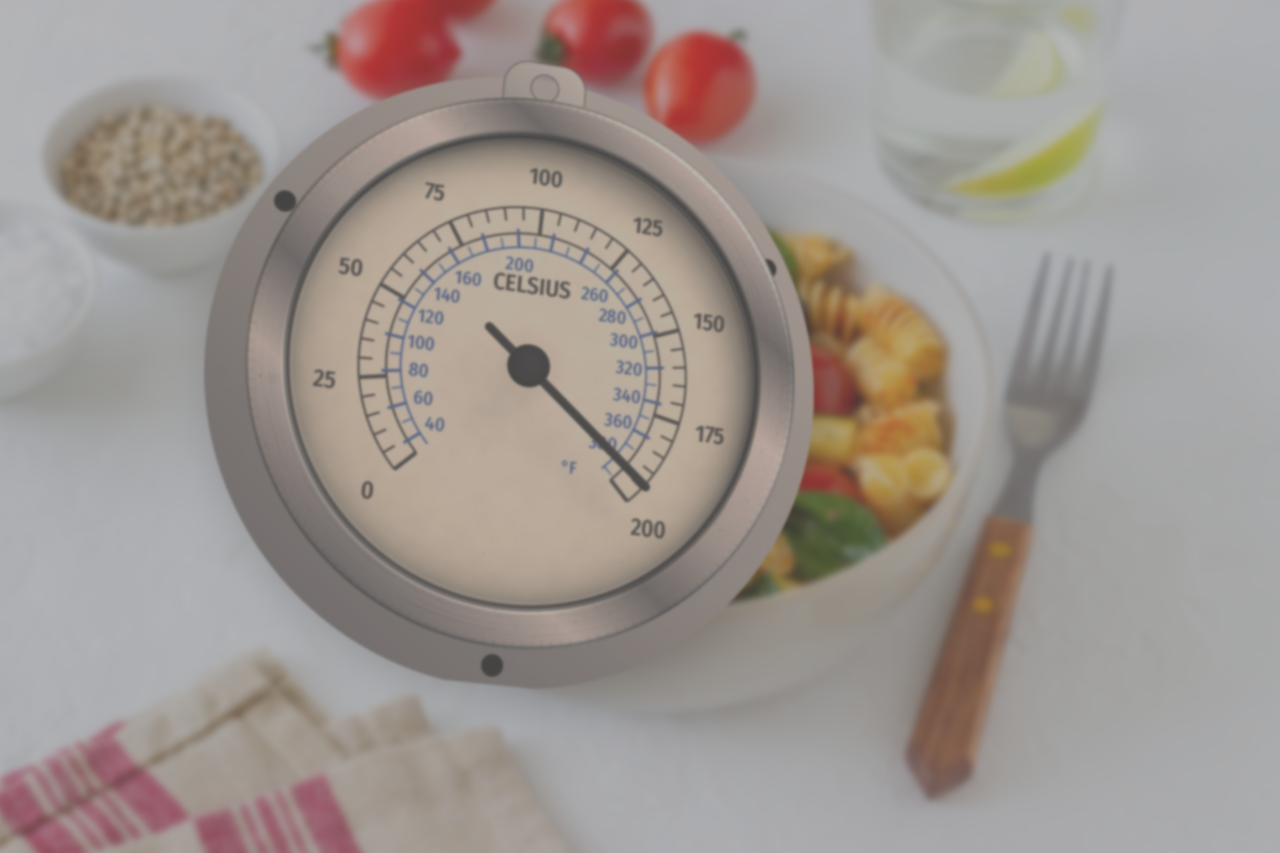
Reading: 195 °C
